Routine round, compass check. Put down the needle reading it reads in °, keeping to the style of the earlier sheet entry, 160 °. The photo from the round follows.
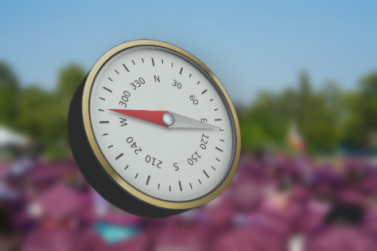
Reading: 280 °
